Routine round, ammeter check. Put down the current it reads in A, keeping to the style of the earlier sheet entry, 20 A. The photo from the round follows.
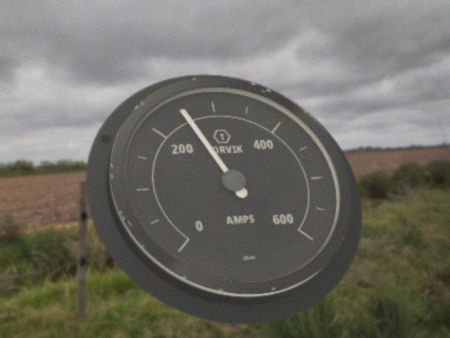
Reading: 250 A
